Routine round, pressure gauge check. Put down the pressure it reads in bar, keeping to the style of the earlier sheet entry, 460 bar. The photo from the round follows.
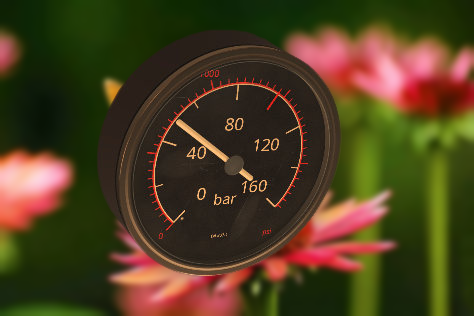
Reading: 50 bar
